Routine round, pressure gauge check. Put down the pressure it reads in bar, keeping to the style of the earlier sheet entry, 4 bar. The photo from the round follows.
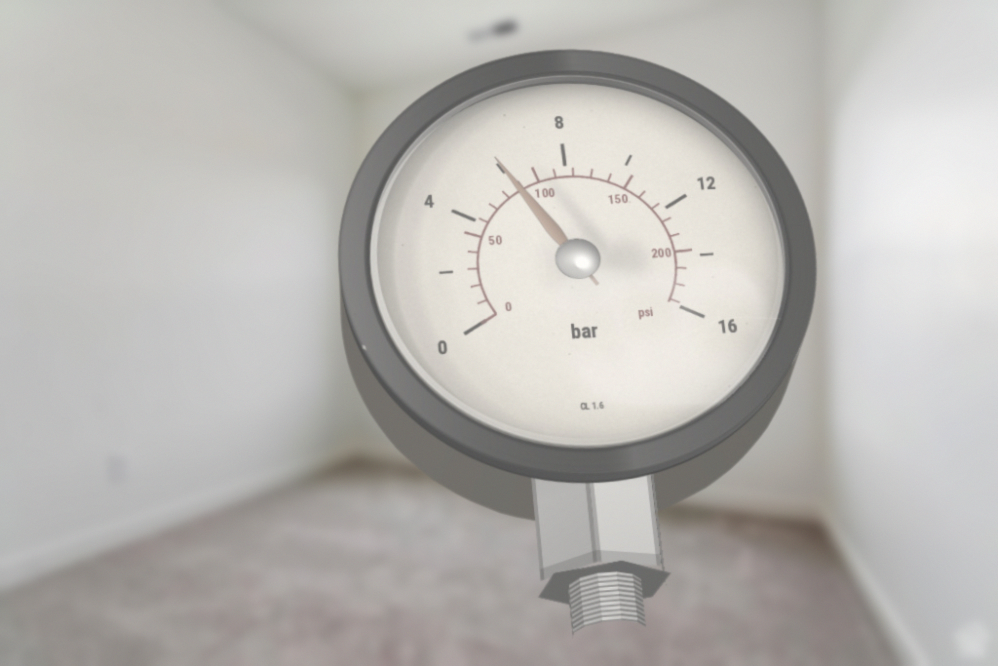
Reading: 6 bar
